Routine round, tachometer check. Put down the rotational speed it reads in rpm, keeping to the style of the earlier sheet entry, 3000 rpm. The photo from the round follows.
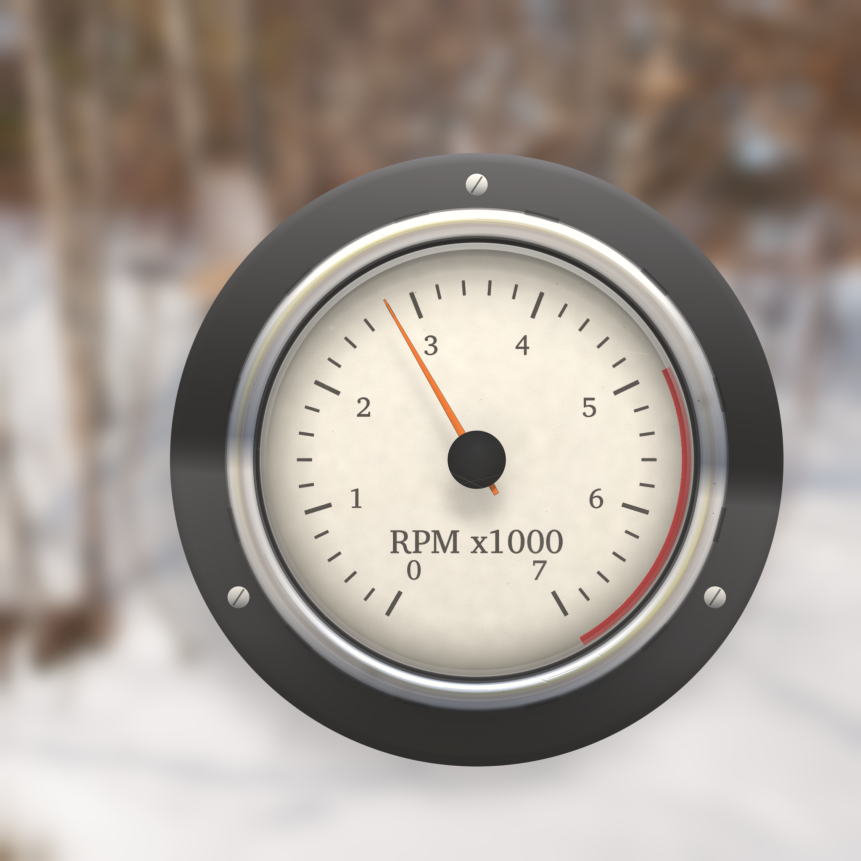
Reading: 2800 rpm
